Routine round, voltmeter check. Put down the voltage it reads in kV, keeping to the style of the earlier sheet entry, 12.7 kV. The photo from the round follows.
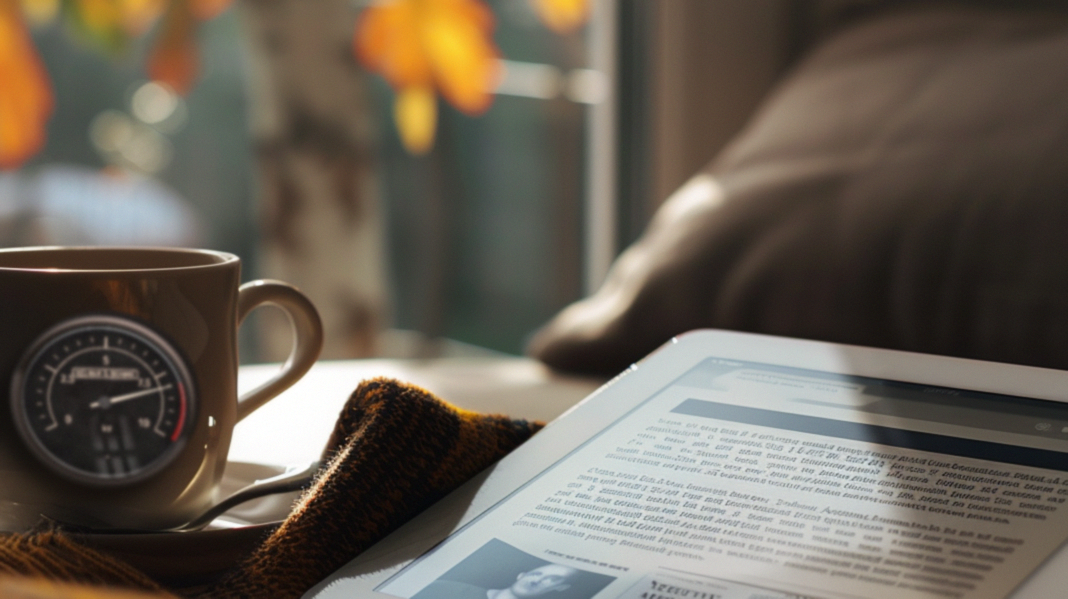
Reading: 8 kV
